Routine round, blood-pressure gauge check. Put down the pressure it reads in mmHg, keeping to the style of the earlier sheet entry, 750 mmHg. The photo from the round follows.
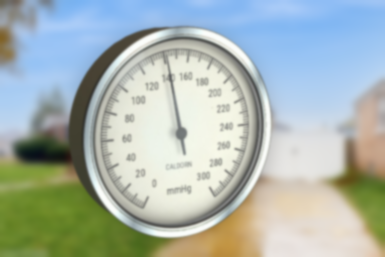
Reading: 140 mmHg
